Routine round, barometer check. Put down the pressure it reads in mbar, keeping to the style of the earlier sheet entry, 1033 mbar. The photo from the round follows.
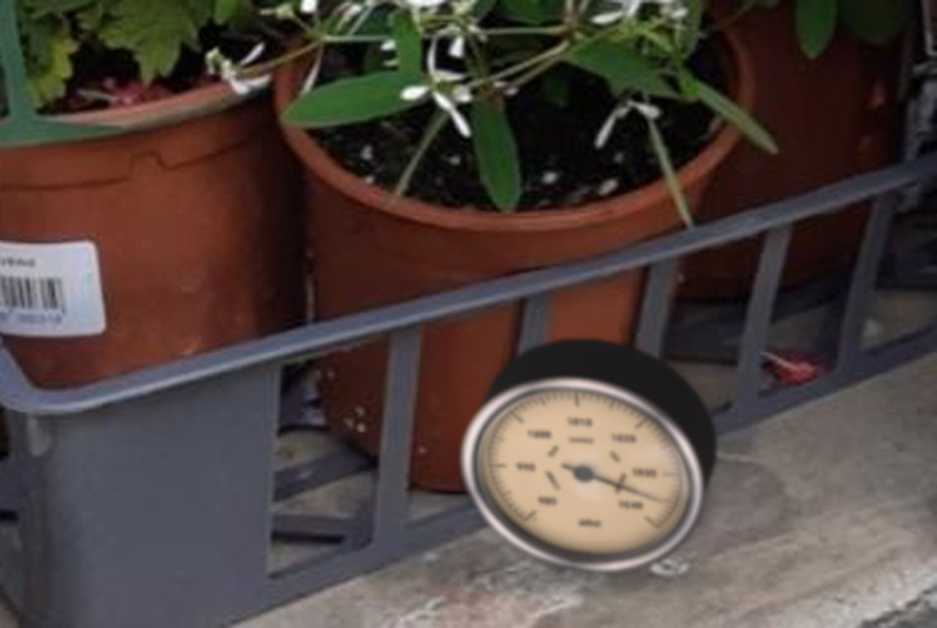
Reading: 1035 mbar
